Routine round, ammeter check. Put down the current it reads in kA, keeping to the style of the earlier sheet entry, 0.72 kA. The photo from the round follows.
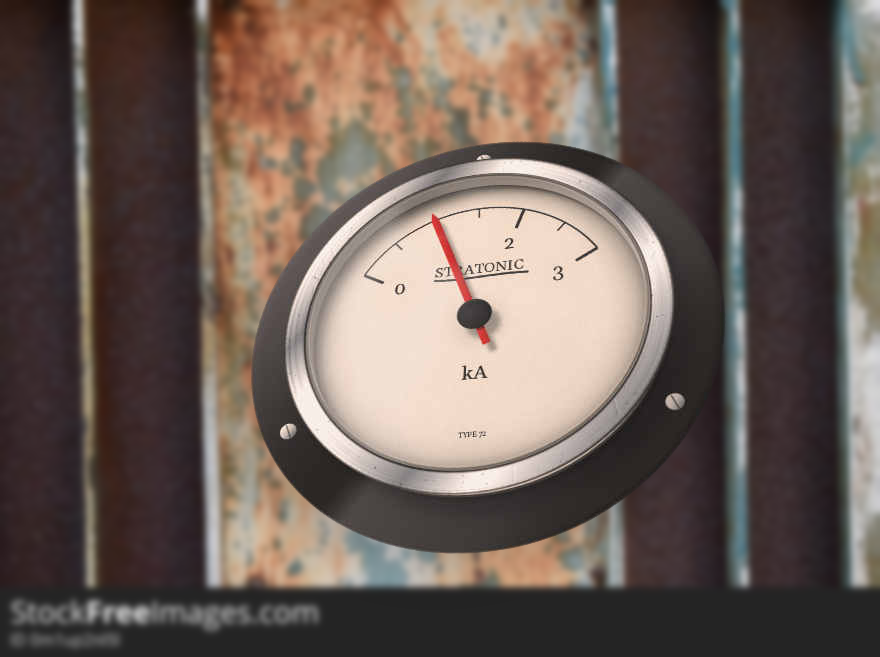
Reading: 1 kA
